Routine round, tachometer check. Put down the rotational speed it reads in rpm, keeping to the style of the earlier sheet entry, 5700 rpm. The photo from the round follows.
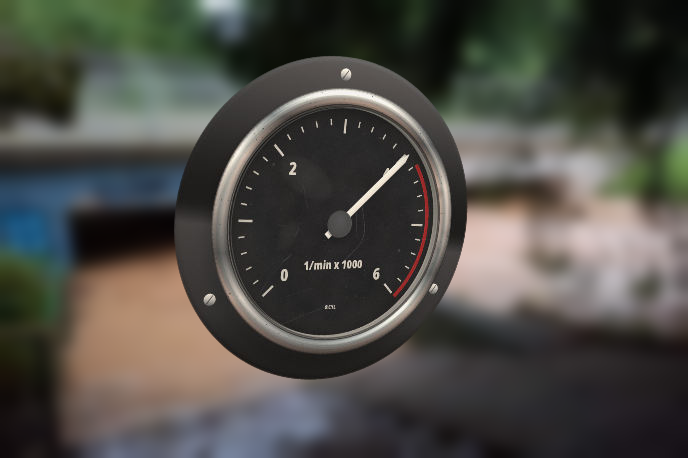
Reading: 4000 rpm
